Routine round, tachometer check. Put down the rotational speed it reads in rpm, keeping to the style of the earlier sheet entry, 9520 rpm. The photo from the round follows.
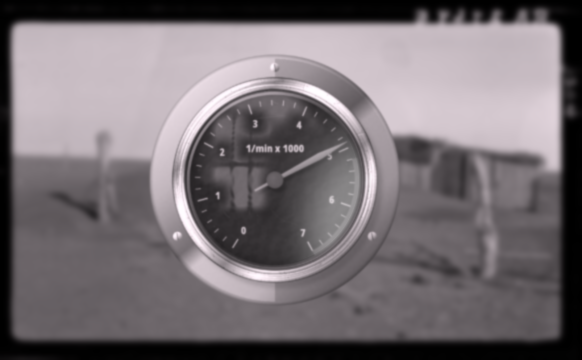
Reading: 4900 rpm
